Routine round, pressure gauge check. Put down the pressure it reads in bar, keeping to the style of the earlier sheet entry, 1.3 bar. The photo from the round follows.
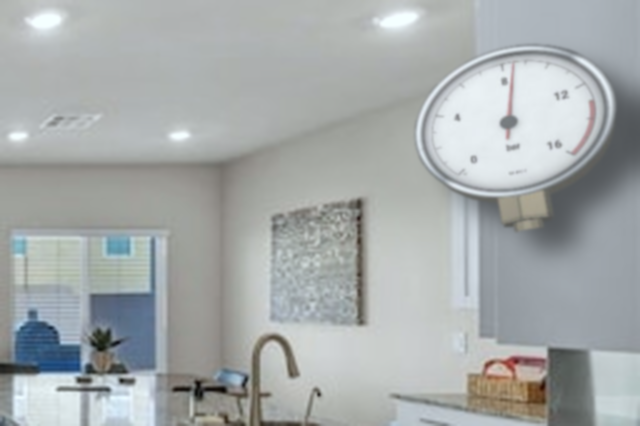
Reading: 8.5 bar
